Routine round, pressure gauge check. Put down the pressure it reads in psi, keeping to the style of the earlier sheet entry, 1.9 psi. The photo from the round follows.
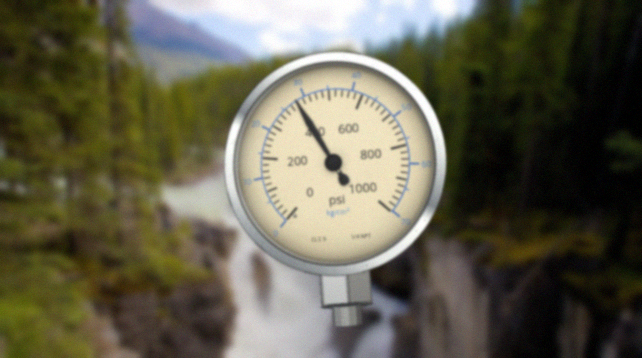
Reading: 400 psi
